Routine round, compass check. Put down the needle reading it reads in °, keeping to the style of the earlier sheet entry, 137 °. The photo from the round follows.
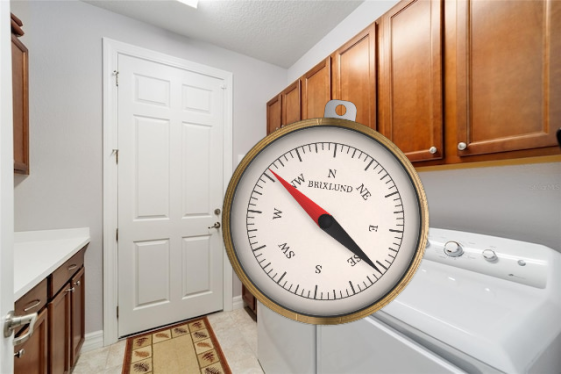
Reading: 305 °
